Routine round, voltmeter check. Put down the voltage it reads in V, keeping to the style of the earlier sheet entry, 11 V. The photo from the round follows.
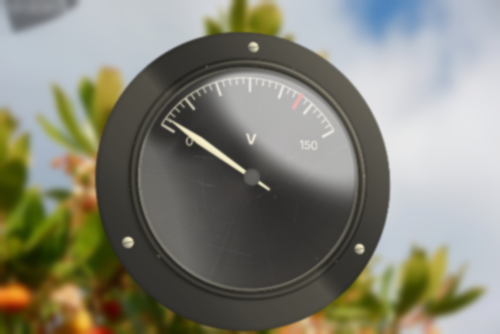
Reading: 5 V
